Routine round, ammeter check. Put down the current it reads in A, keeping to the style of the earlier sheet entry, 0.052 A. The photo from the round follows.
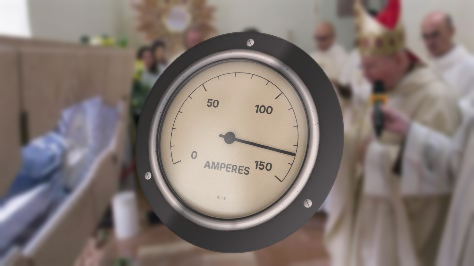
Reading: 135 A
